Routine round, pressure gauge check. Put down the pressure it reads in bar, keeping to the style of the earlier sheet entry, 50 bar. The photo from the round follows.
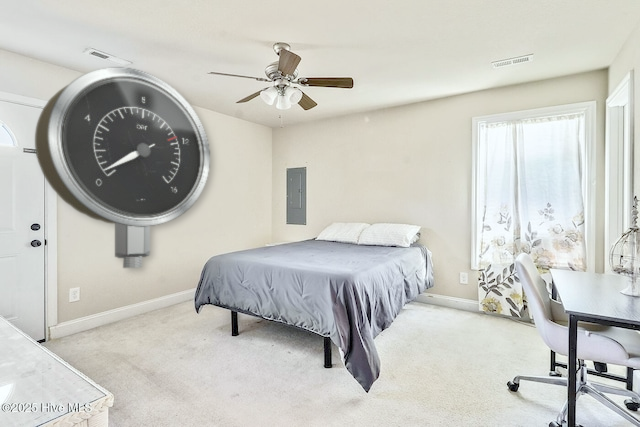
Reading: 0.5 bar
